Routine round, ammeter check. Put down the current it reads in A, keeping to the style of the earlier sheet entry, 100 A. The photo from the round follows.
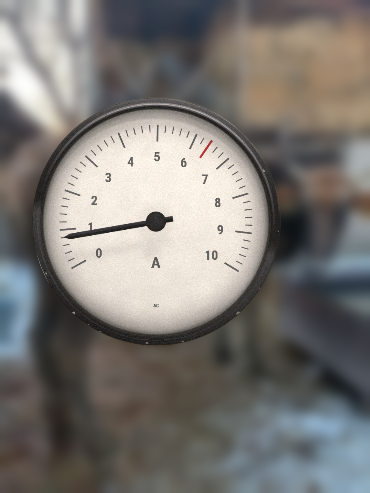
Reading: 0.8 A
